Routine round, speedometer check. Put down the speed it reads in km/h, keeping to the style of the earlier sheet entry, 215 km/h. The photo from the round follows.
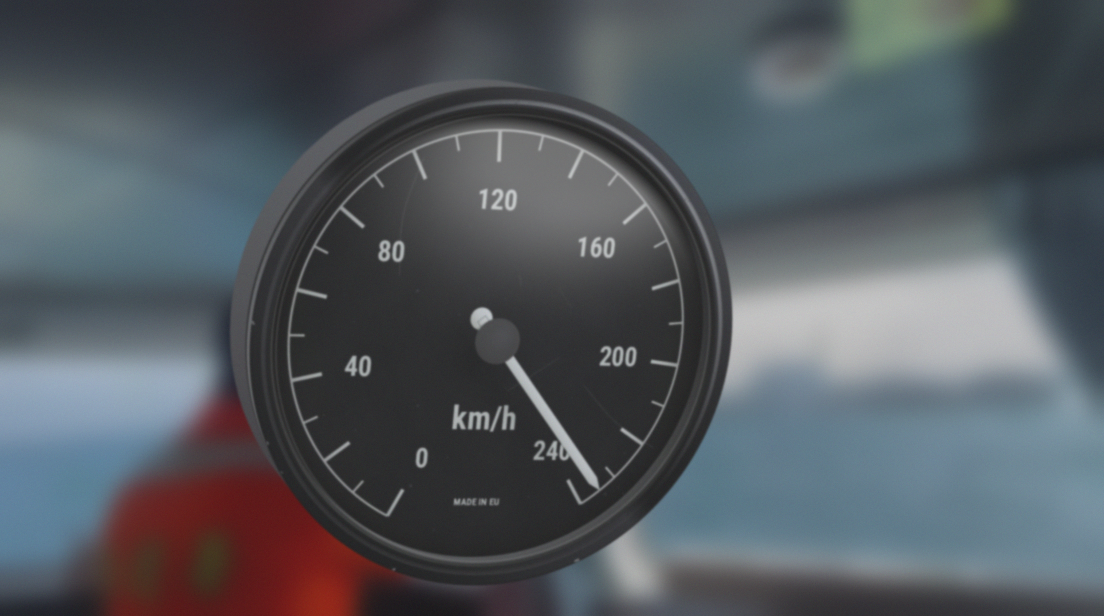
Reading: 235 km/h
